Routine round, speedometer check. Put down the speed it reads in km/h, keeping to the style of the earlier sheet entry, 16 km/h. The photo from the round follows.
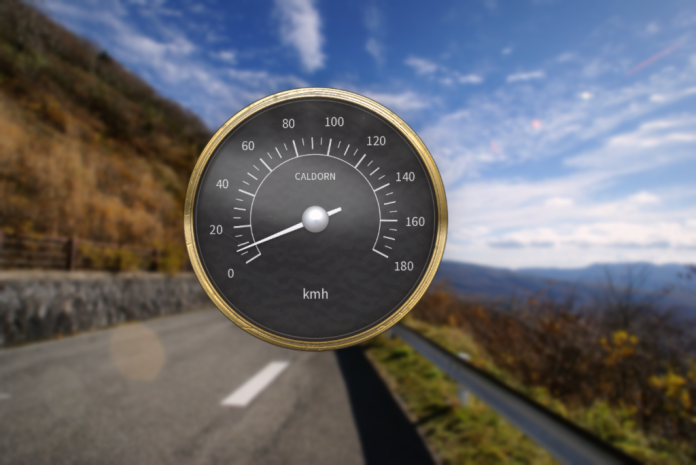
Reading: 7.5 km/h
